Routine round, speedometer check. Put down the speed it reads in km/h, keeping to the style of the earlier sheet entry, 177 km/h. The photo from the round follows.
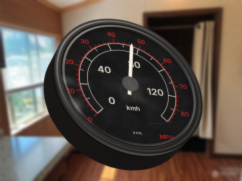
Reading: 75 km/h
